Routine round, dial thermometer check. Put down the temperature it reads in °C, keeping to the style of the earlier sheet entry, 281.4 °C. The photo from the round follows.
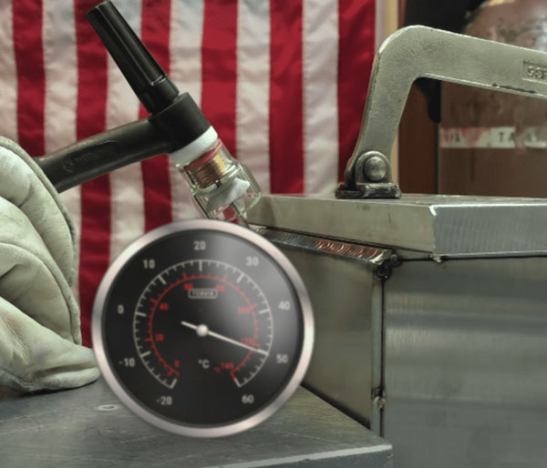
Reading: 50 °C
